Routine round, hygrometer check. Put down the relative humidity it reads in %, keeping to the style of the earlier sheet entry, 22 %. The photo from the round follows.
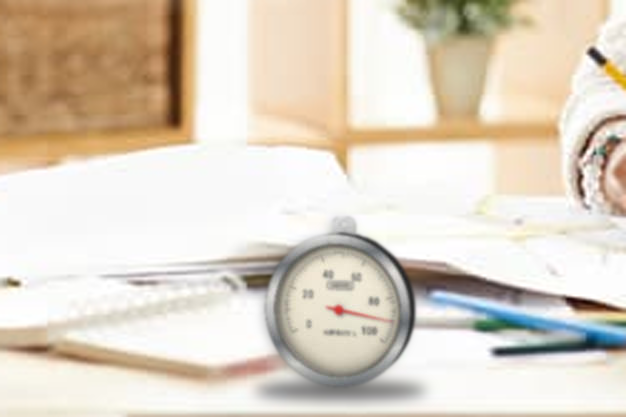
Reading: 90 %
